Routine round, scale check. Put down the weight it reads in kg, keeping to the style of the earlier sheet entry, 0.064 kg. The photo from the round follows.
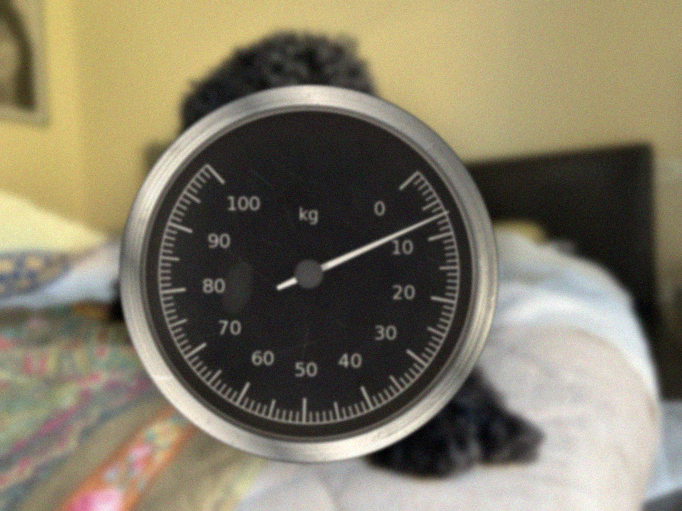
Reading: 7 kg
